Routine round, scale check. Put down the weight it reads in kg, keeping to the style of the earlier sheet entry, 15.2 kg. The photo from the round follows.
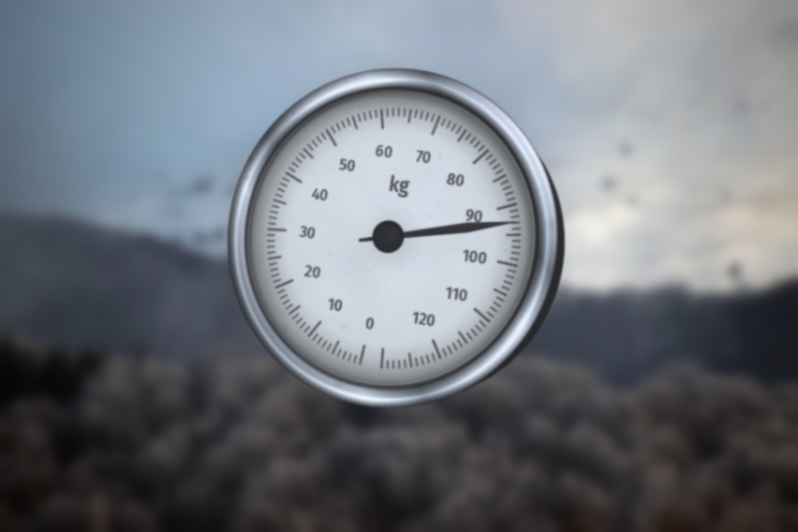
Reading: 93 kg
